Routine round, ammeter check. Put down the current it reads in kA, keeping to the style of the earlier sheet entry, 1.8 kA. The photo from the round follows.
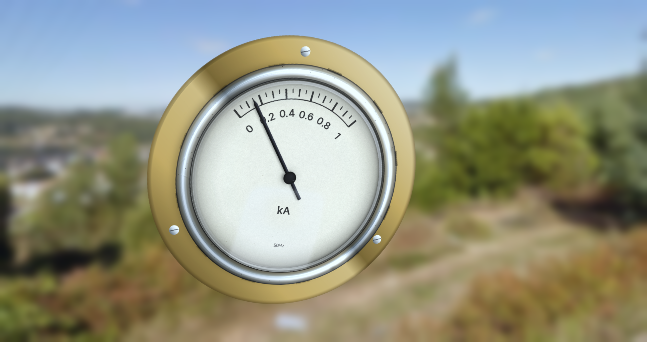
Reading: 0.15 kA
